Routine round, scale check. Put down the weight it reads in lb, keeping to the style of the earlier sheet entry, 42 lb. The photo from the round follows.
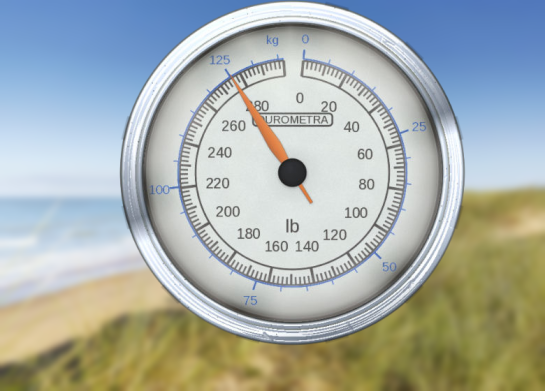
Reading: 276 lb
